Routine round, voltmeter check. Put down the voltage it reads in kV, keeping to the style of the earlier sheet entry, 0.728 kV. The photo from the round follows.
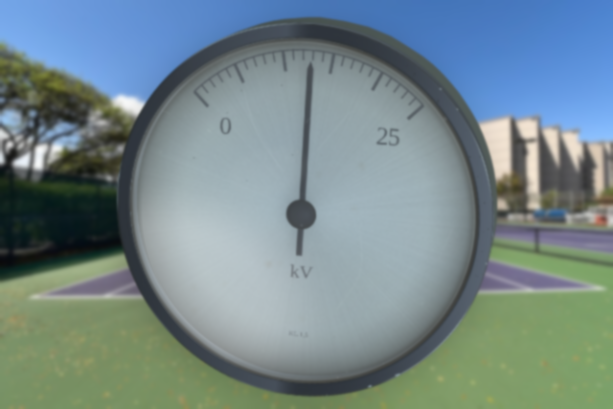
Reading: 13 kV
